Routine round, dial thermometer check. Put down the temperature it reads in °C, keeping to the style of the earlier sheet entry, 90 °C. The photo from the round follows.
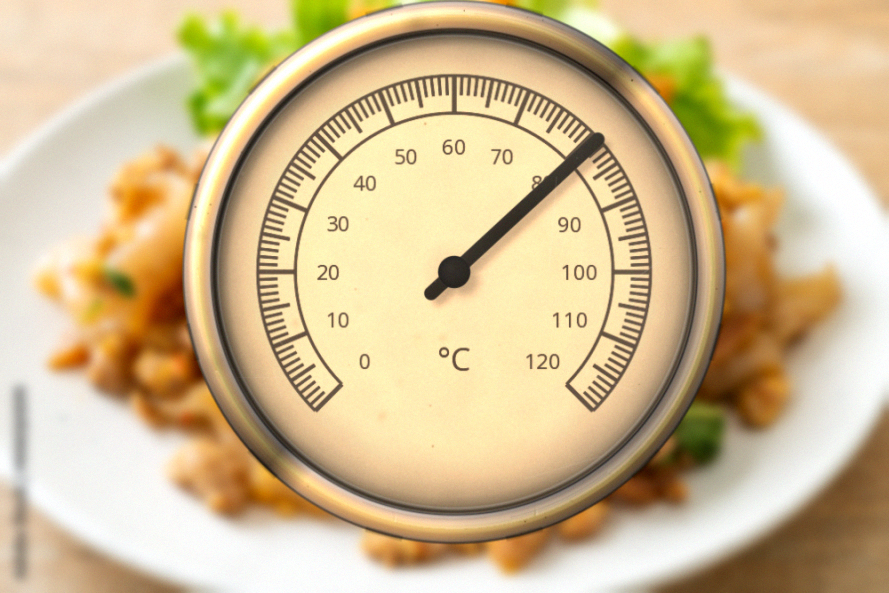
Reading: 81 °C
